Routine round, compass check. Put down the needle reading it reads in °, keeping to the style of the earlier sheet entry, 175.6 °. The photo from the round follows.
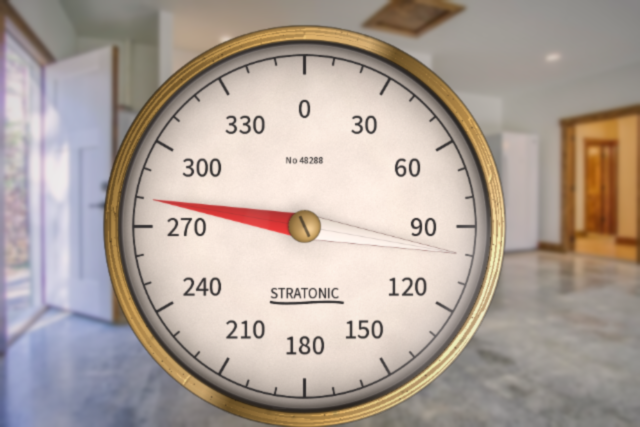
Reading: 280 °
